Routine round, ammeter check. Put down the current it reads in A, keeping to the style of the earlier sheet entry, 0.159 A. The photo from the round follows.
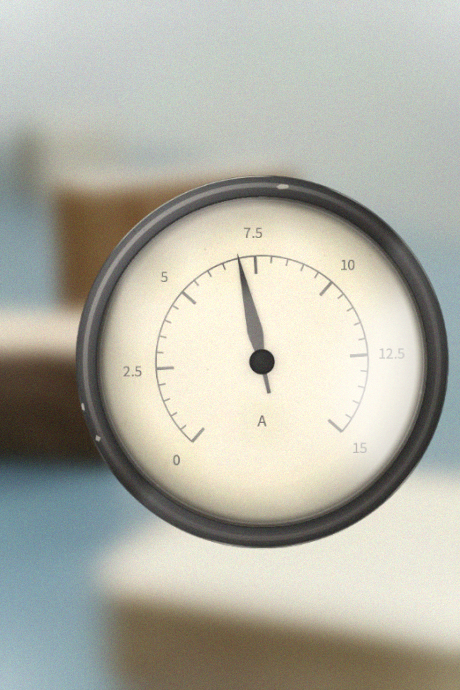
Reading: 7 A
